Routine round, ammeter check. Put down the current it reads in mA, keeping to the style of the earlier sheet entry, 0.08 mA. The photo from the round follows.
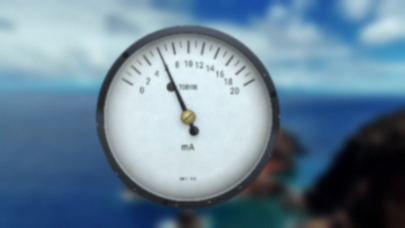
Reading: 6 mA
